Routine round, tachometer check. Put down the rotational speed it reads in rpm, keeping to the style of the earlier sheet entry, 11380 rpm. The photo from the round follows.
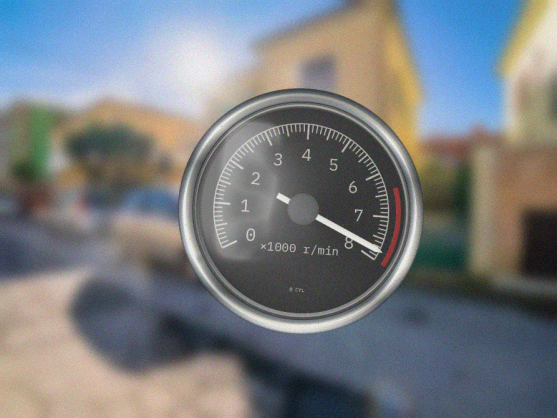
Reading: 7800 rpm
